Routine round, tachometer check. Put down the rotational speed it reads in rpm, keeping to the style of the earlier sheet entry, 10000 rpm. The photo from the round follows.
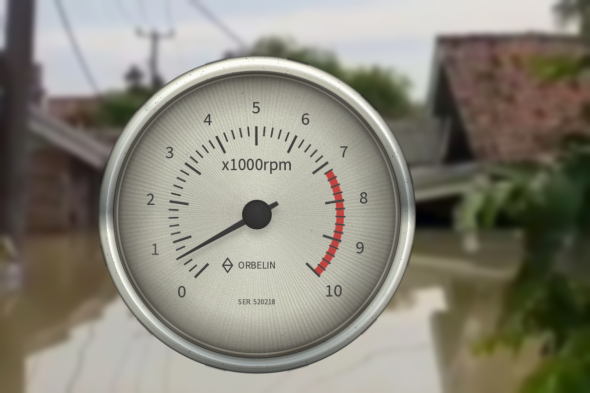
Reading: 600 rpm
